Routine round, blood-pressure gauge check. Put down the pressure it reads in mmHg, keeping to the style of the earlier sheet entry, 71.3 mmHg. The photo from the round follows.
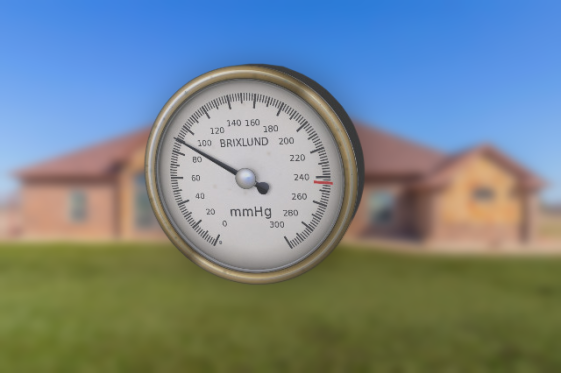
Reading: 90 mmHg
